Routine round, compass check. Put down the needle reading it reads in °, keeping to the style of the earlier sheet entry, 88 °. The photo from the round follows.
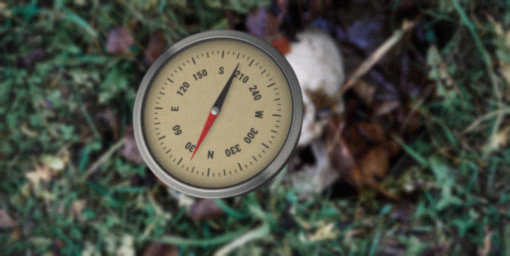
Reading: 20 °
